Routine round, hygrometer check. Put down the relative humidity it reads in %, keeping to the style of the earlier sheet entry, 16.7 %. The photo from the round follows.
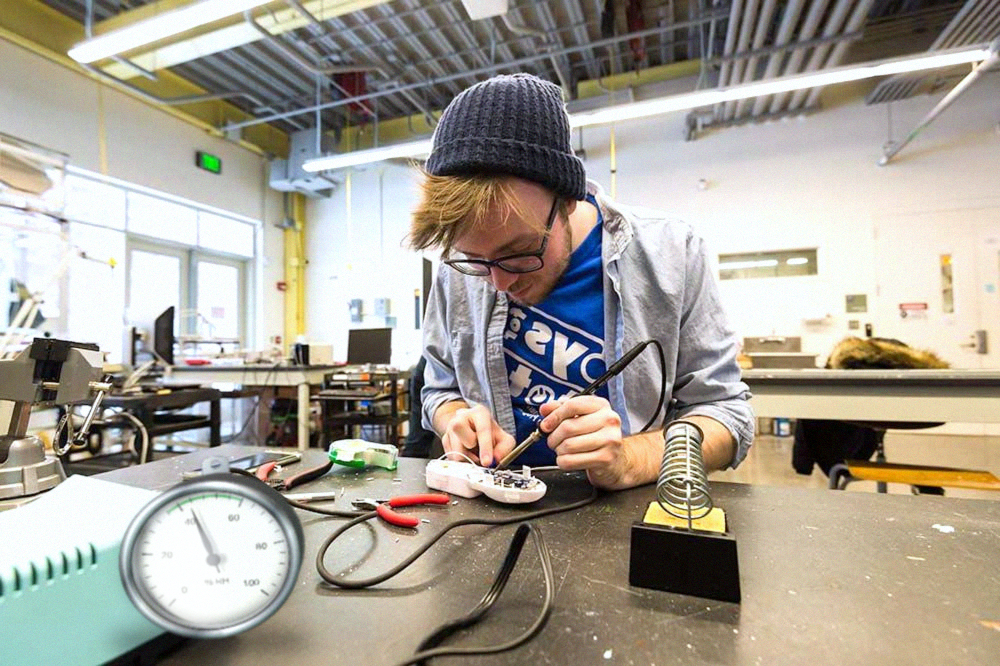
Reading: 44 %
